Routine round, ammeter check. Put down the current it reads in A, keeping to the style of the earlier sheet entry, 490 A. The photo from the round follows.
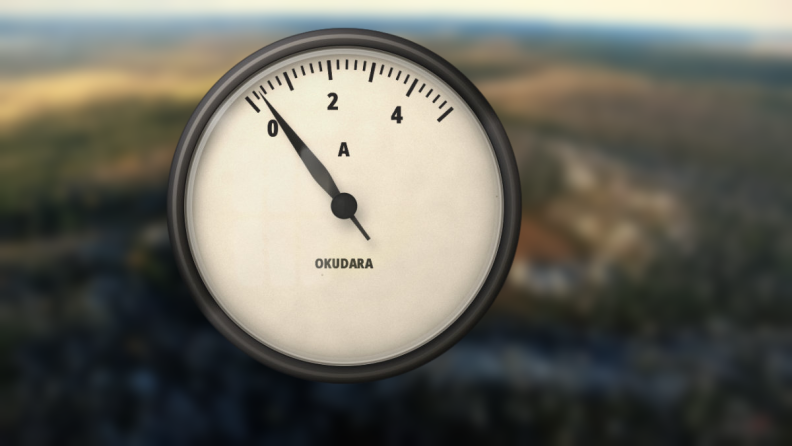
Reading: 0.3 A
